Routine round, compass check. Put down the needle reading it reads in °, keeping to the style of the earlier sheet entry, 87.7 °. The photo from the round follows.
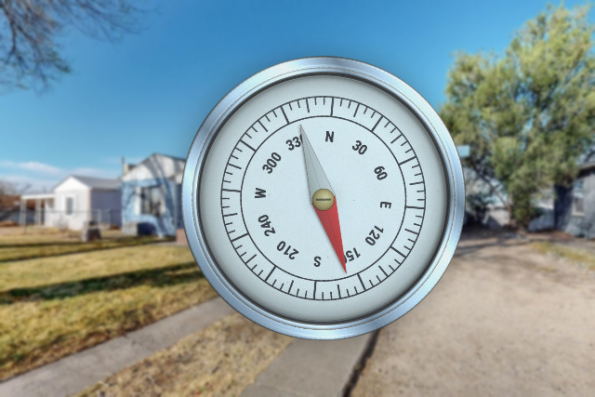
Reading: 157.5 °
